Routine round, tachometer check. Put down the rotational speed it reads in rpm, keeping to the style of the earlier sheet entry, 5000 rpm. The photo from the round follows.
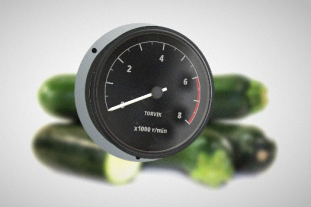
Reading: 0 rpm
